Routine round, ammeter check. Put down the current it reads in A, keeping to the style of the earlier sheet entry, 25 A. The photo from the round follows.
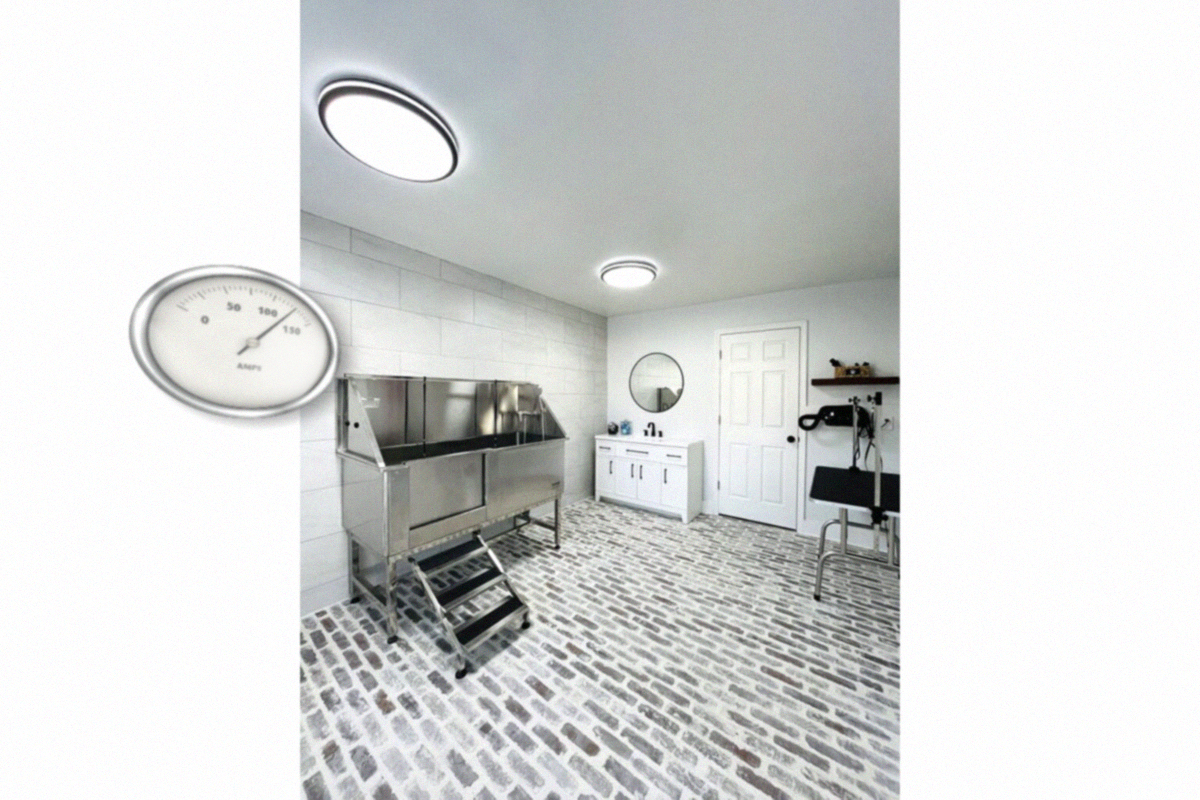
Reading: 125 A
